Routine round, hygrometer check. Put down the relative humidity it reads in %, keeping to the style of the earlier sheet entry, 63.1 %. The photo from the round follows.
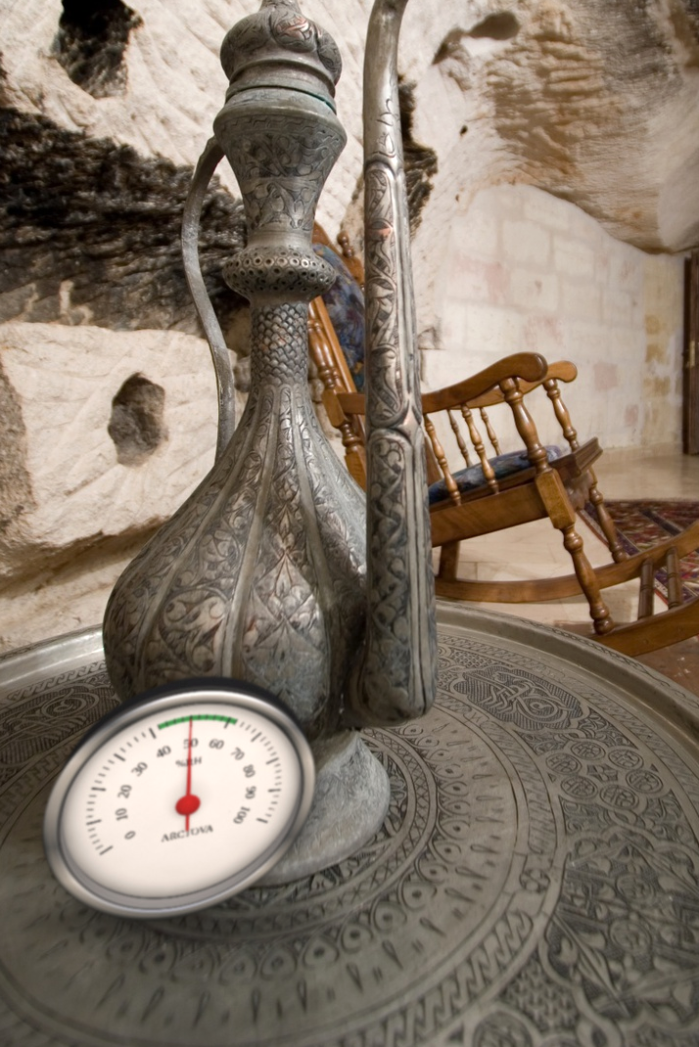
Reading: 50 %
